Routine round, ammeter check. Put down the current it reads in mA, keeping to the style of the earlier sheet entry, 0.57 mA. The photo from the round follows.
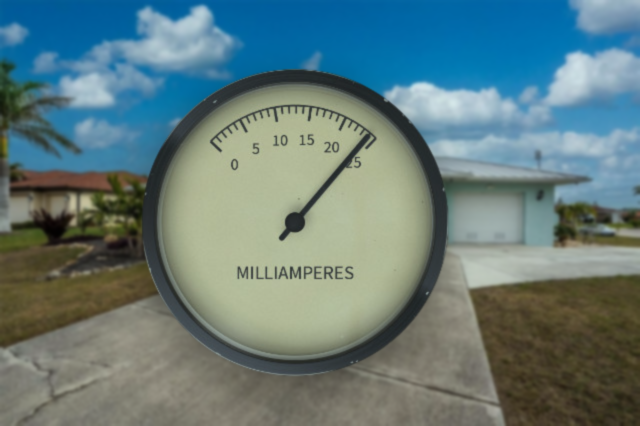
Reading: 24 mA
